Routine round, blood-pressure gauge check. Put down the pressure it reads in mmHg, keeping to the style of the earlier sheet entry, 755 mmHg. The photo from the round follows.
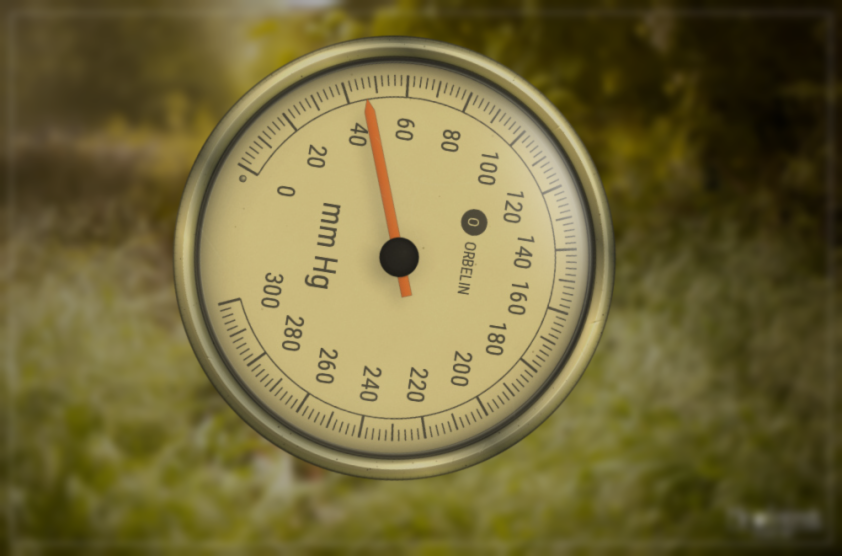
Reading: 46 mmHg
